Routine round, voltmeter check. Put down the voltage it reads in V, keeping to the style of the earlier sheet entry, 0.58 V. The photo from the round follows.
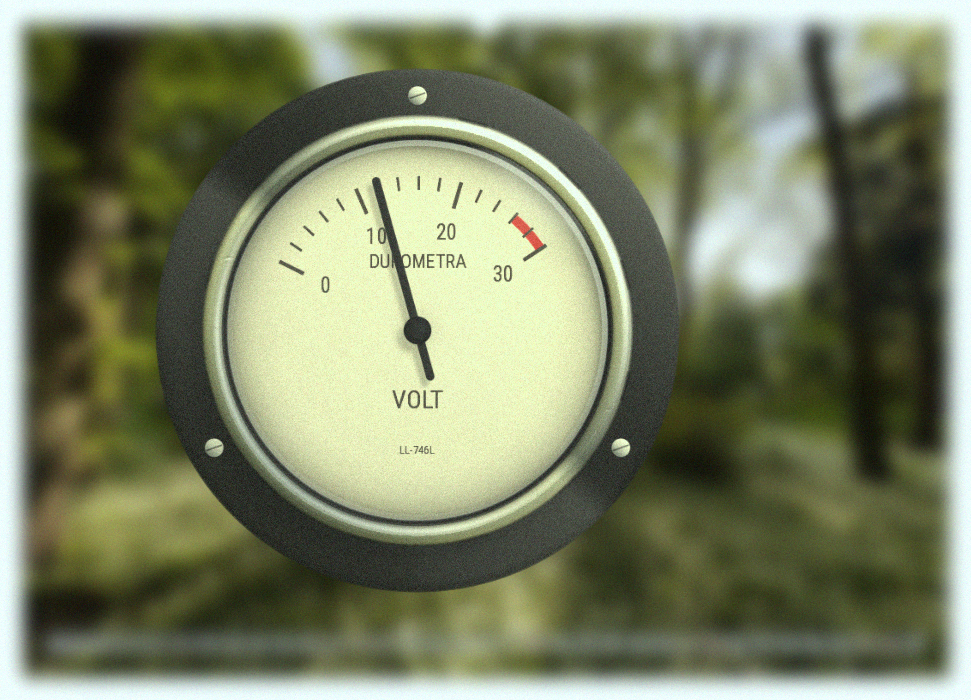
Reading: 12 V
